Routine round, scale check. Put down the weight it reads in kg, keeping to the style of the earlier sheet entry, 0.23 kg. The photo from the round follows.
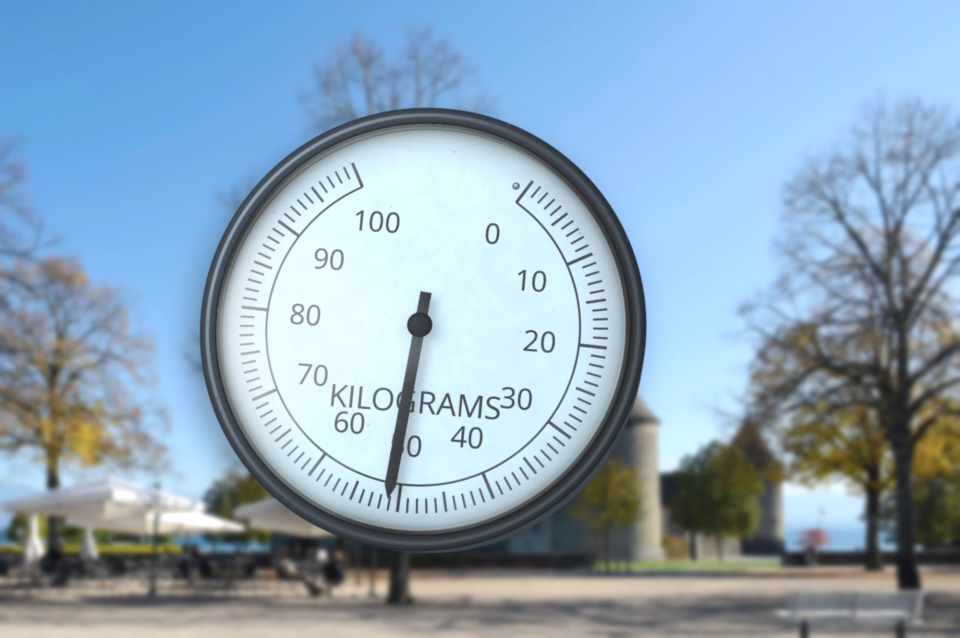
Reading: 51 kg
